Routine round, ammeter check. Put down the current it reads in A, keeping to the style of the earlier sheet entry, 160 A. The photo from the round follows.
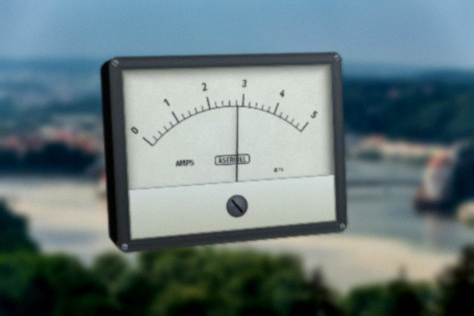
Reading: 2.8 A
